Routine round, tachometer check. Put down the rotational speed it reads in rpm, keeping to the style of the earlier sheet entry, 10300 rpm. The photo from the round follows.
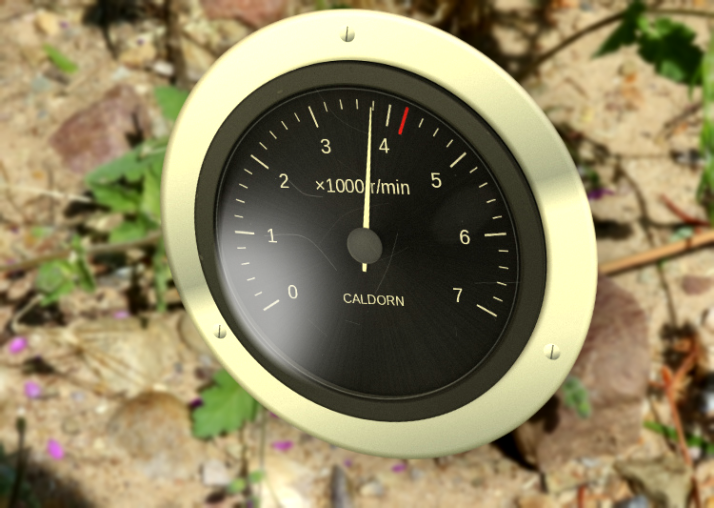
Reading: 3800 rpm
